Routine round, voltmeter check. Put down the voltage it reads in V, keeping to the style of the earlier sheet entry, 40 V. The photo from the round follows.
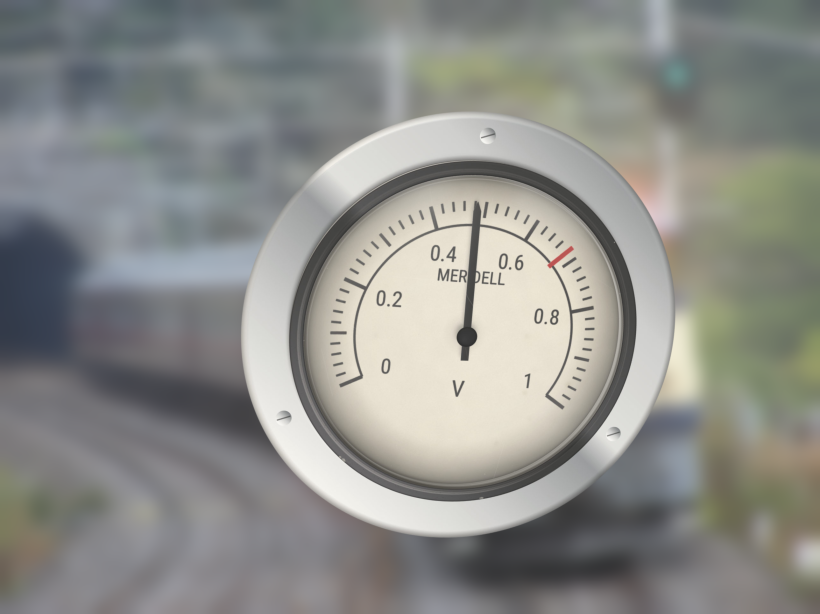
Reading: 0.48 V
